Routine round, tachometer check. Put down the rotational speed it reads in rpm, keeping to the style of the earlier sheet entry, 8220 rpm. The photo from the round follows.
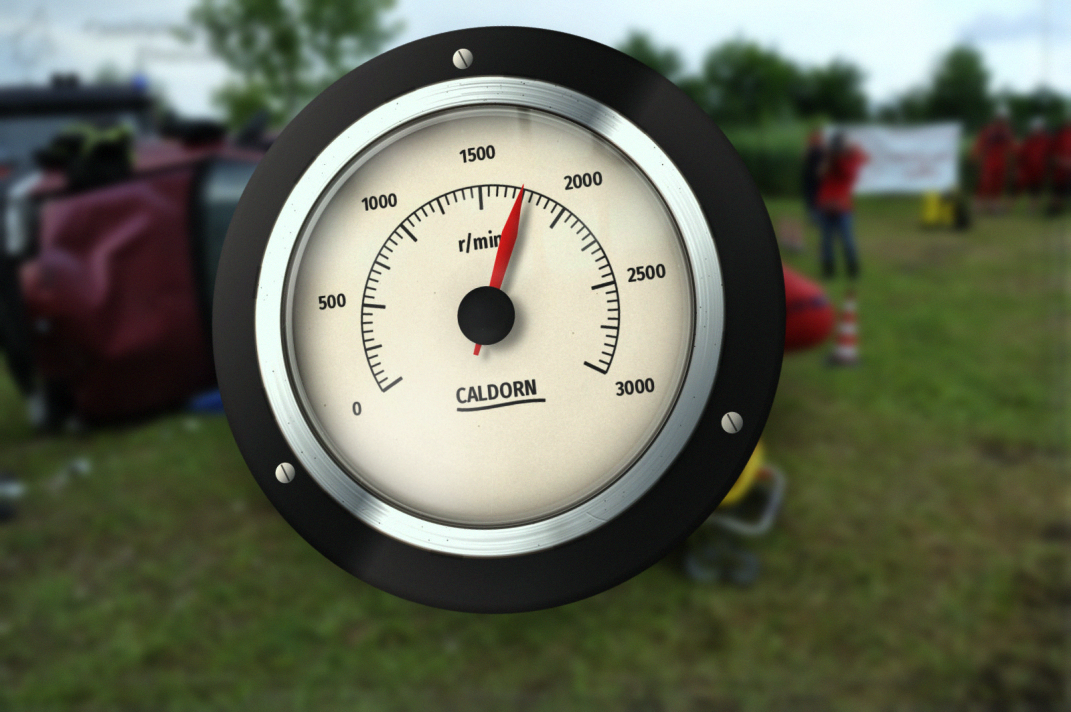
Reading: 1750 rpm
